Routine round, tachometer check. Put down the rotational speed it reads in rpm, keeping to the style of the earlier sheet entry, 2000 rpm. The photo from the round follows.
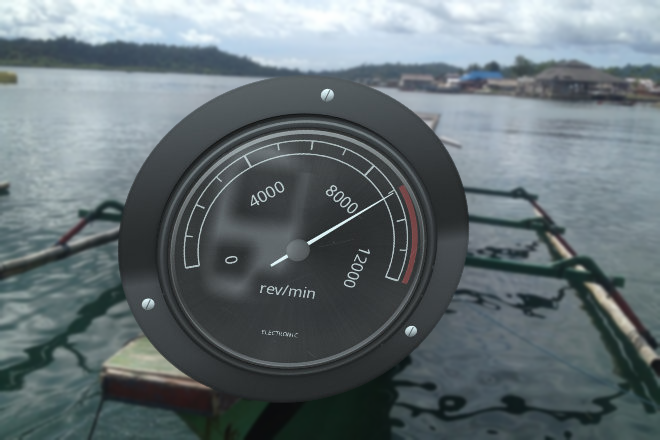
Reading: 9000 rpm
